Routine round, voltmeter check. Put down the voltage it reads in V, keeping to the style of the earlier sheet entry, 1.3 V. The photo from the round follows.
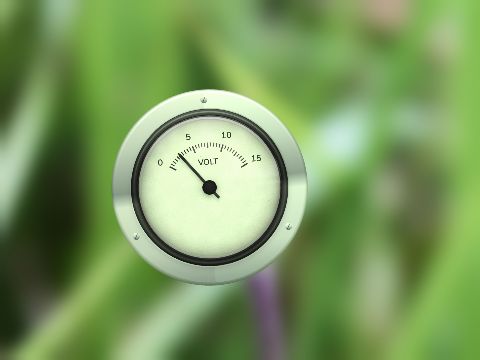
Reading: 2.5 V
